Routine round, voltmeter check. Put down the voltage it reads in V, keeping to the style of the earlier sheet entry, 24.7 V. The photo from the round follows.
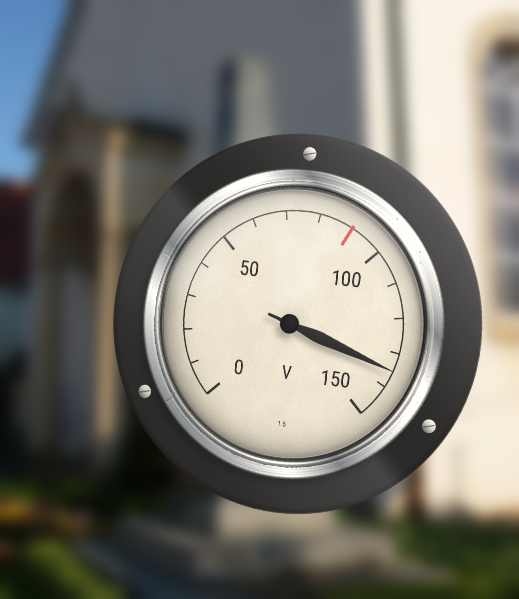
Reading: 135 V
